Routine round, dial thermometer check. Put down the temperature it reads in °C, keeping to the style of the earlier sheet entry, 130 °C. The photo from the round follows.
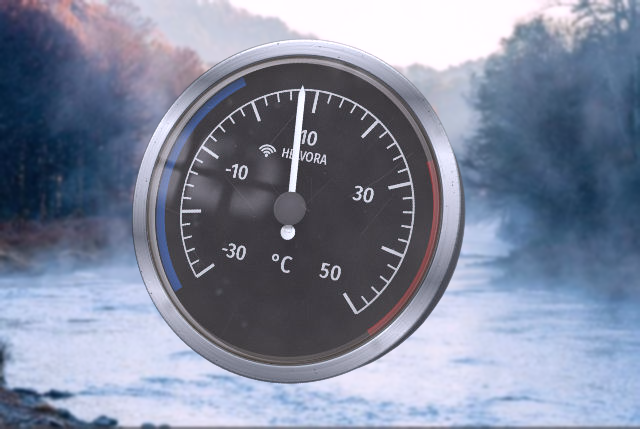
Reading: 8 °C
